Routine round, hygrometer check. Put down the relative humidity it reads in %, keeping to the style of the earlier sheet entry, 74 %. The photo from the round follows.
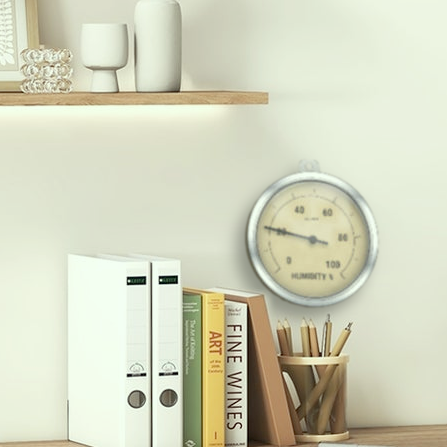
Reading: 20 %
